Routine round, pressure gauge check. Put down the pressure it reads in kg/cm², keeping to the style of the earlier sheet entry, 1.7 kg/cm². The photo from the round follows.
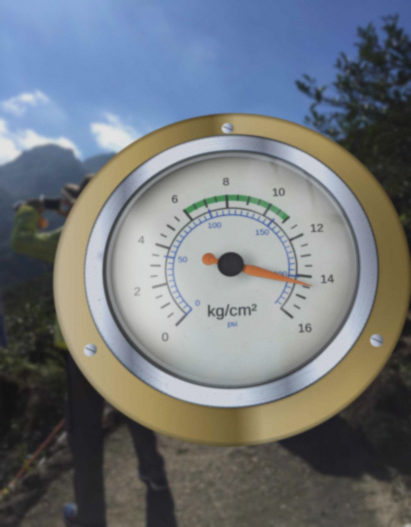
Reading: 14.5 kg/cm²
